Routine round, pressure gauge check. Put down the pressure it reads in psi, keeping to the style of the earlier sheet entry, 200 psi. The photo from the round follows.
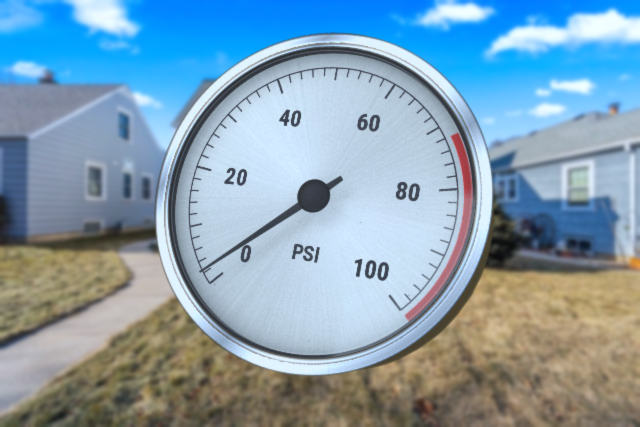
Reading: 2 psi
